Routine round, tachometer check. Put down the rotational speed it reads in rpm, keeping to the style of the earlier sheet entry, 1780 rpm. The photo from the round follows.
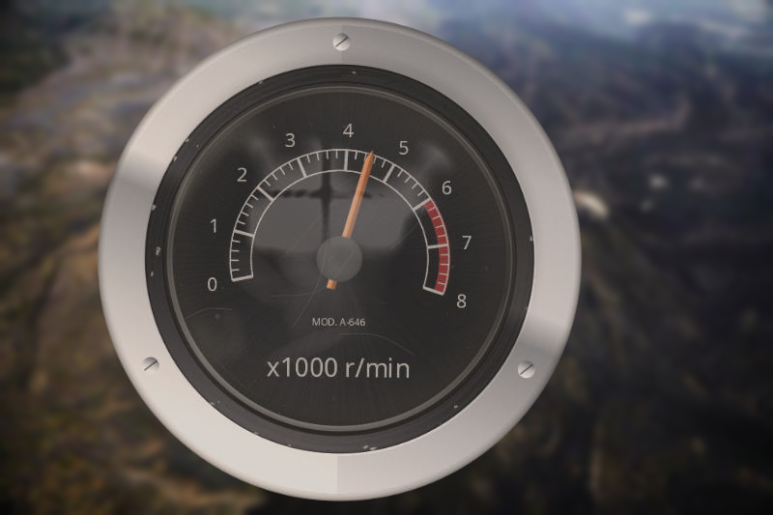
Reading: 4500 rpm
